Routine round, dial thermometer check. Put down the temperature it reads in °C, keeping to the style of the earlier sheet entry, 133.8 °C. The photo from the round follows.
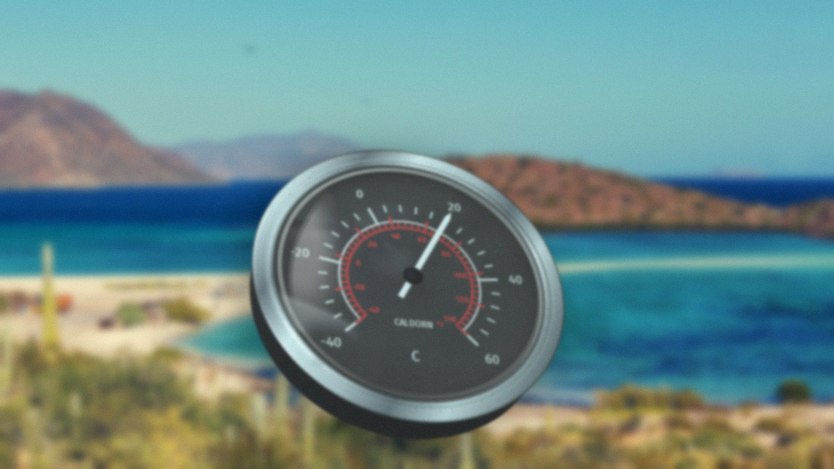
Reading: 20 °C
